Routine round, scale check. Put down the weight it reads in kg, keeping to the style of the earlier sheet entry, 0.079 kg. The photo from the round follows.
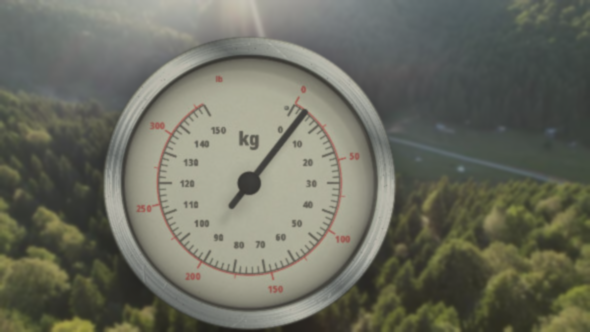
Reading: 4 kg
